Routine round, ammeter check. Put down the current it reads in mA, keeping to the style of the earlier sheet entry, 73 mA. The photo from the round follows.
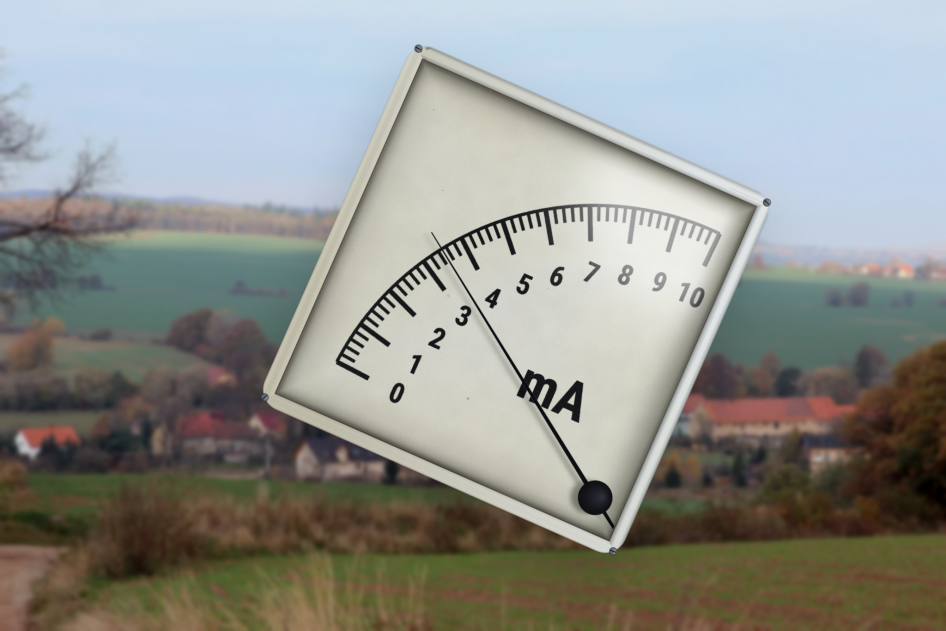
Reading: 3.5 mA
